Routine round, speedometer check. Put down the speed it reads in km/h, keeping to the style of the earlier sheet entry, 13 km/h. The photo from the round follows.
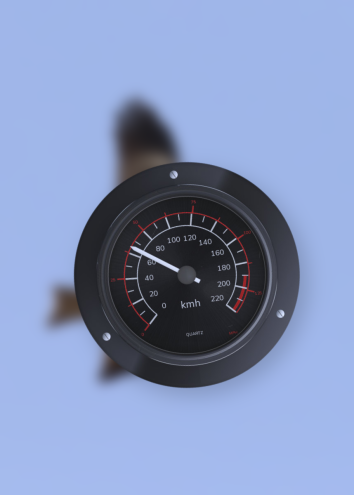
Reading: 65 km/h
